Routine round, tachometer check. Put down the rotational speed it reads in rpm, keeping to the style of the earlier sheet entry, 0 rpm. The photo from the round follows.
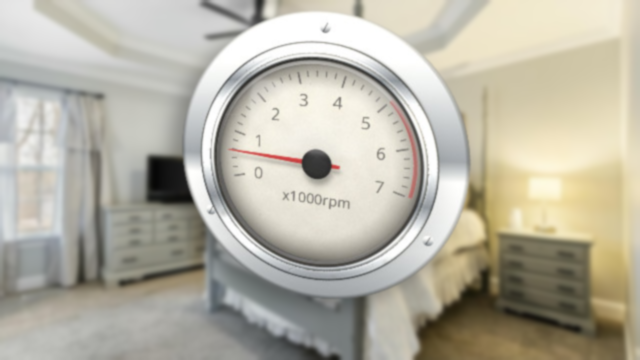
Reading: 600 rpm
